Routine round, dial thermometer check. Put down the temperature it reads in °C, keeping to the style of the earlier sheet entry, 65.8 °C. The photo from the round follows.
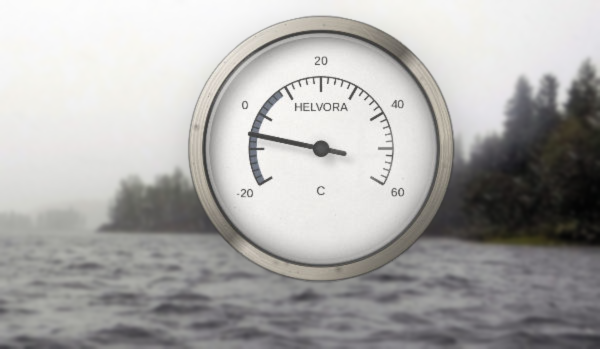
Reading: -6 °C
